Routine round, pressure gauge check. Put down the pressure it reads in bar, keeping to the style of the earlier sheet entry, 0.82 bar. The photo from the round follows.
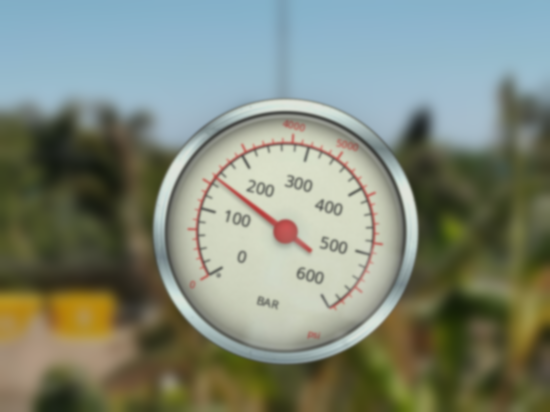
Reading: 150 bar
